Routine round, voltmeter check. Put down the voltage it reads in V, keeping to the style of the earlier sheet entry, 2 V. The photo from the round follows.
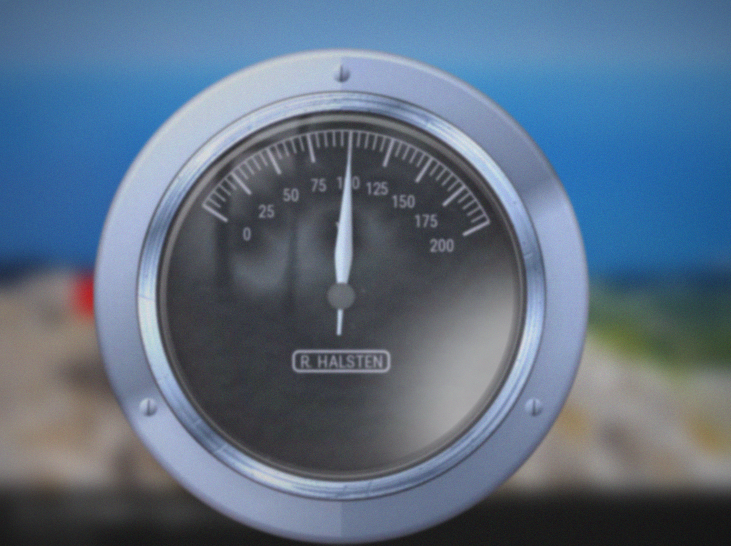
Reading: 100 V
